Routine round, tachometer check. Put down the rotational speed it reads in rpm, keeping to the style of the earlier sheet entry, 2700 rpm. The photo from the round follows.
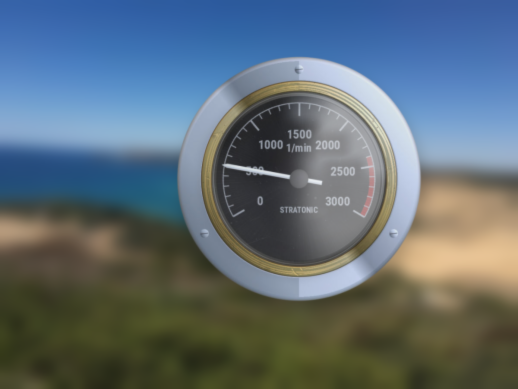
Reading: 500 rpm
